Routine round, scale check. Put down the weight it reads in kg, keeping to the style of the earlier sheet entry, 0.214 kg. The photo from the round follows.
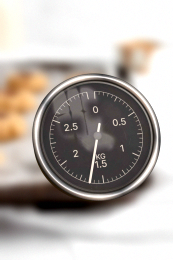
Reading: 1.65 kg
